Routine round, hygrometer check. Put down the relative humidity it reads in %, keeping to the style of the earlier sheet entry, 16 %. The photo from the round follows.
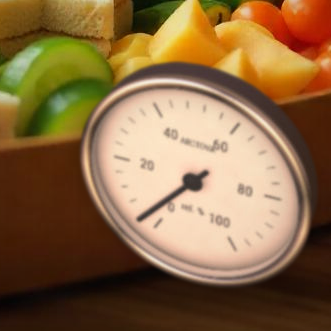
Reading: 4 %
